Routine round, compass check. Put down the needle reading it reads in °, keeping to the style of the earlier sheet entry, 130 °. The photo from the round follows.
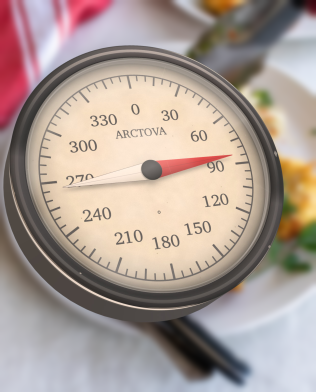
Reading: 85 °
